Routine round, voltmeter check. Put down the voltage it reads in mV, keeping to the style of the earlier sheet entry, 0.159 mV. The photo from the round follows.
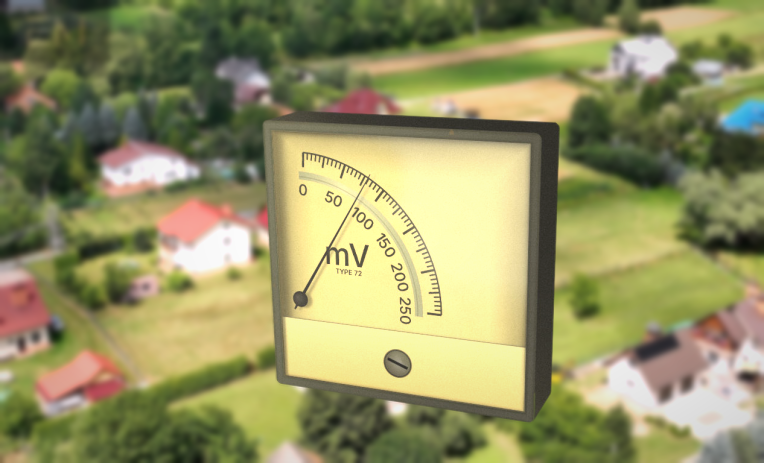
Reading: 80 mV
